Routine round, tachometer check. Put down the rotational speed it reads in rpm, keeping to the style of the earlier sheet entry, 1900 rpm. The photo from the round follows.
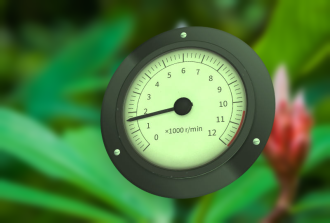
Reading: 1600 rpm
